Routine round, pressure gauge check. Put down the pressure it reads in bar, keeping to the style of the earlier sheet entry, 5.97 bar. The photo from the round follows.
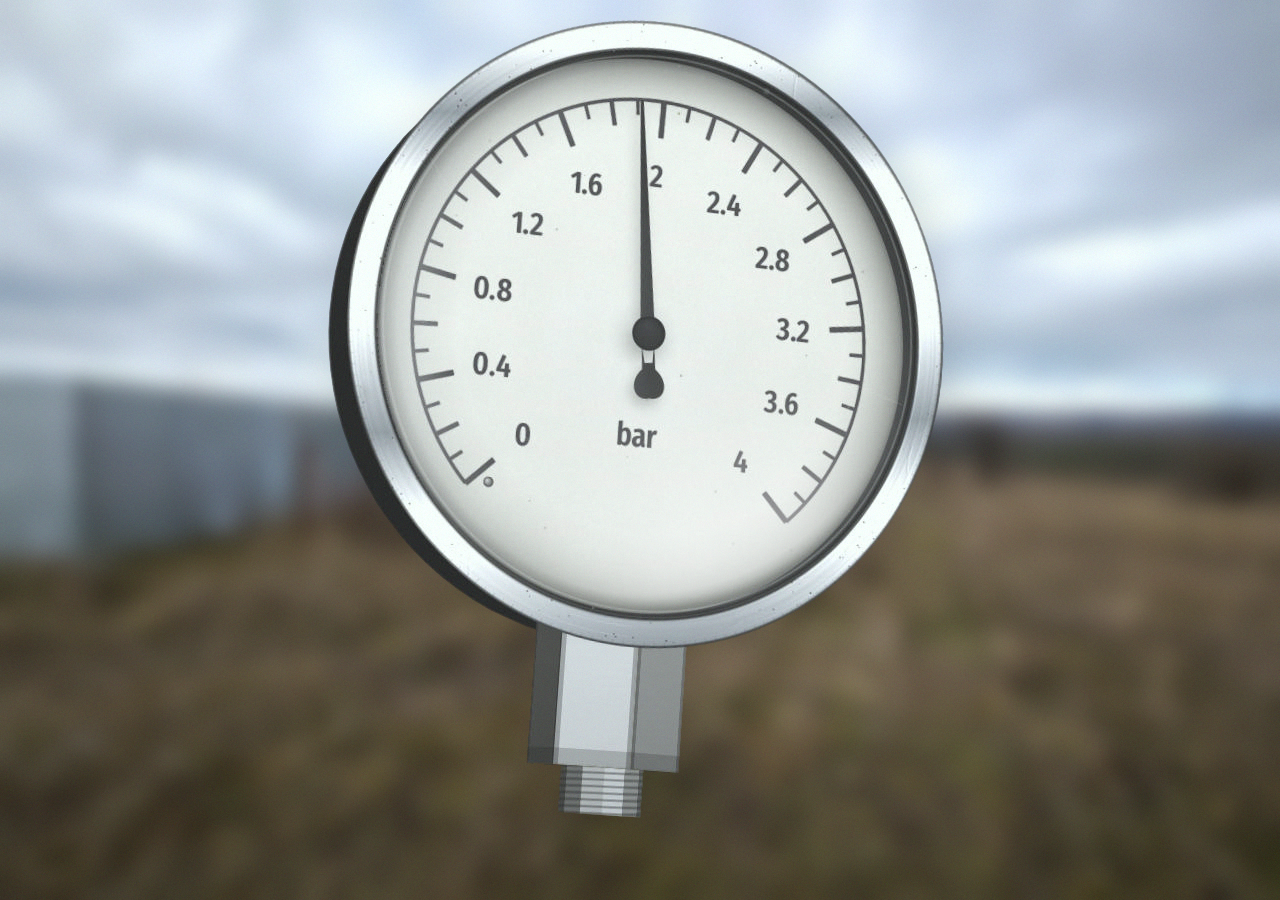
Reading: 1.9 bar
